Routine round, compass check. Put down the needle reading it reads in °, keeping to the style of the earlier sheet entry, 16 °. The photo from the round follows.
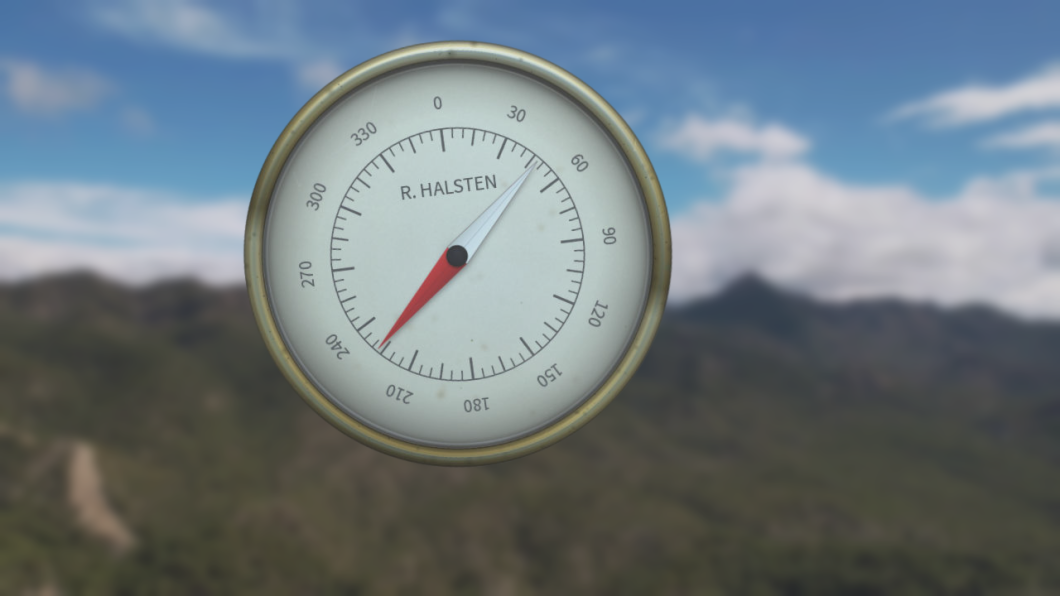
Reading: 227.5 °
